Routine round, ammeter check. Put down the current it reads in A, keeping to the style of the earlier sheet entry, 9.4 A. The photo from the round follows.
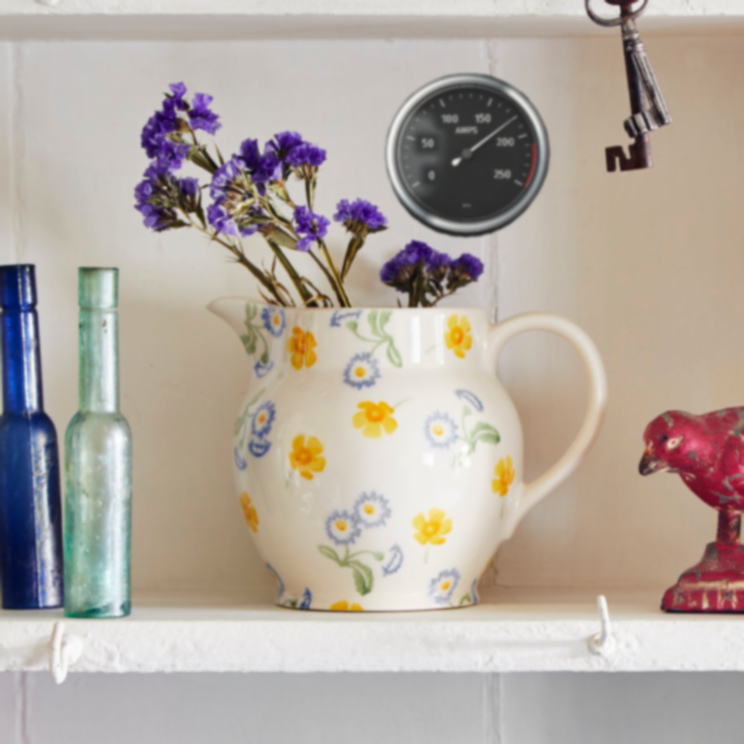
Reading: 180 A
